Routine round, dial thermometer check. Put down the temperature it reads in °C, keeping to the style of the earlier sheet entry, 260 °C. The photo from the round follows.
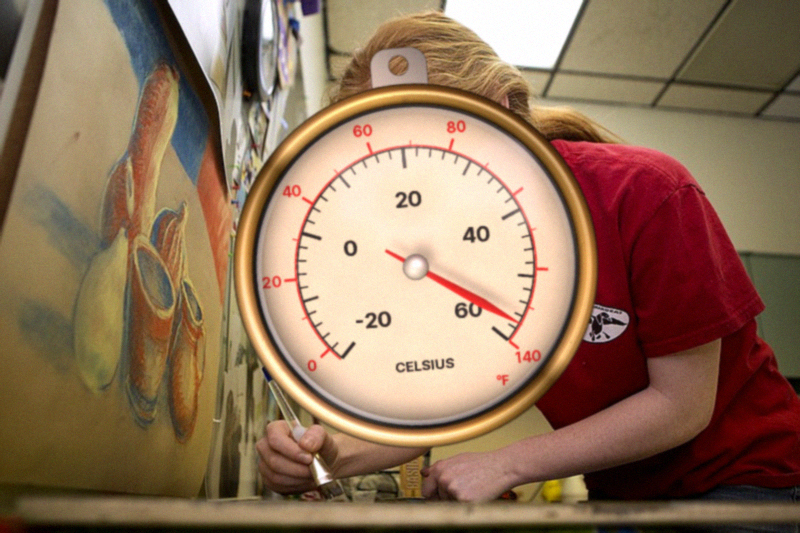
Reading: 57 °C
